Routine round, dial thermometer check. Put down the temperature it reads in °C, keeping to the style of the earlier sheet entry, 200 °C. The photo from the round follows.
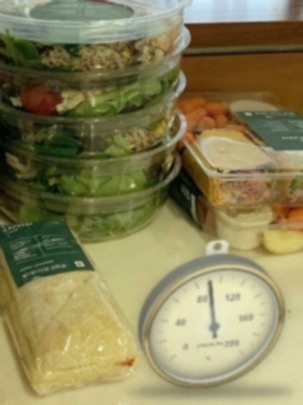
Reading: 90 °C
